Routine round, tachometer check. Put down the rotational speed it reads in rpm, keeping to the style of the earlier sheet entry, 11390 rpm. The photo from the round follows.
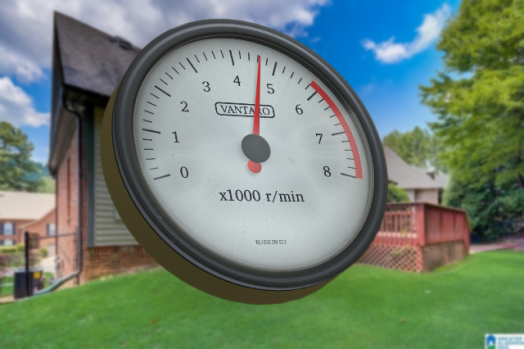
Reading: 4600 rpm
